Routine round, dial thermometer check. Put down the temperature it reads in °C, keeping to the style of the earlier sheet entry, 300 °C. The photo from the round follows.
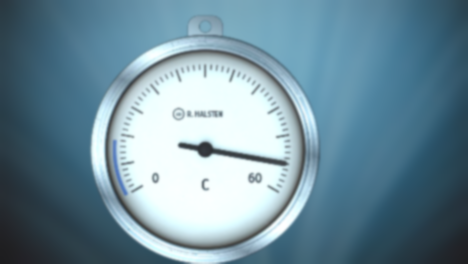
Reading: 55 °C
